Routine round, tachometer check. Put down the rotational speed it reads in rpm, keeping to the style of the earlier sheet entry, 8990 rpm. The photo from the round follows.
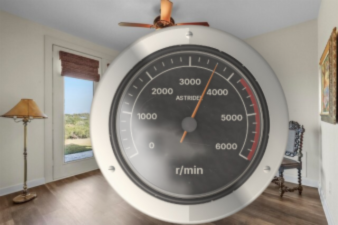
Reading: 3600 rpm
